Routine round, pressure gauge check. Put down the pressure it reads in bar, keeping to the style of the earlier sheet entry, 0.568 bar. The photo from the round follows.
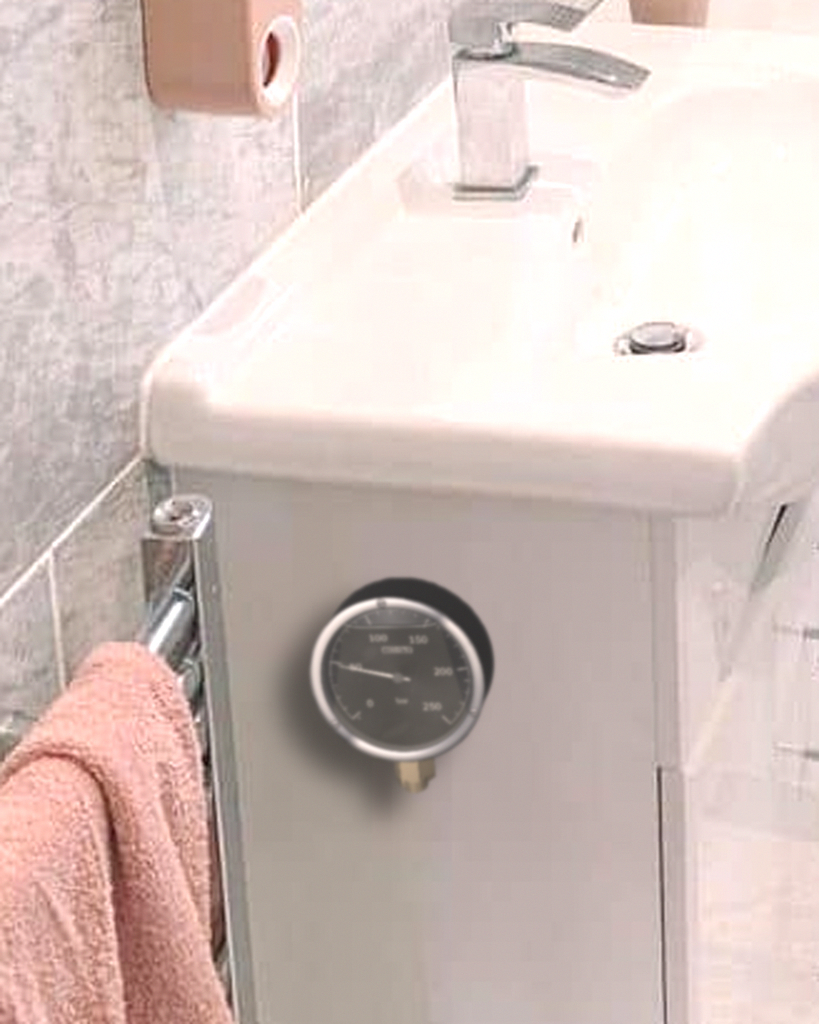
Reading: 50 bar
